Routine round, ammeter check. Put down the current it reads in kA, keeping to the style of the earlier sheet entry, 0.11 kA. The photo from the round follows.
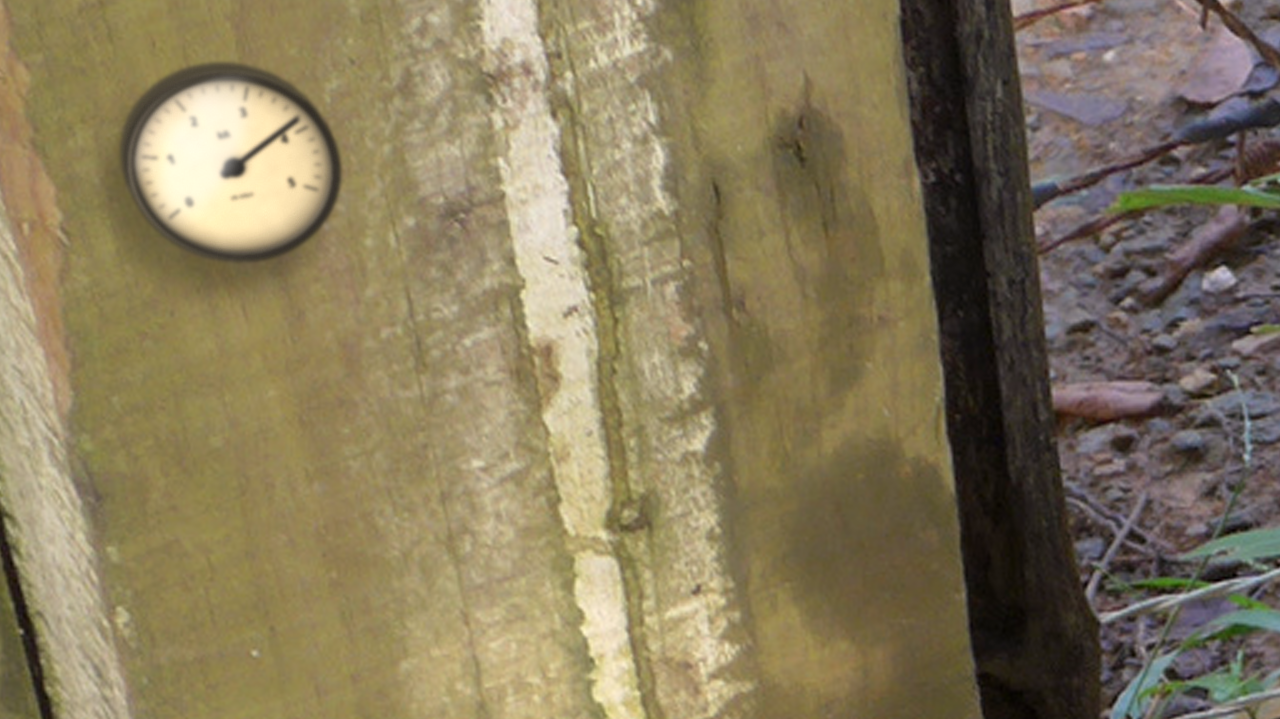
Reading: 3.8 kA
